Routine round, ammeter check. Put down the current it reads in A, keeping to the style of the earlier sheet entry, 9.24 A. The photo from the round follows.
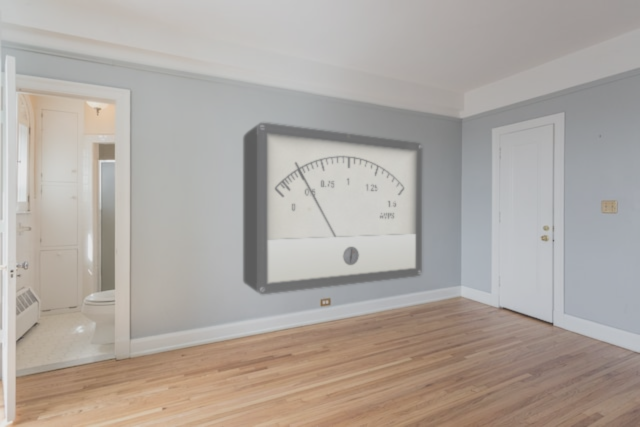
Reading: 0.5 A
